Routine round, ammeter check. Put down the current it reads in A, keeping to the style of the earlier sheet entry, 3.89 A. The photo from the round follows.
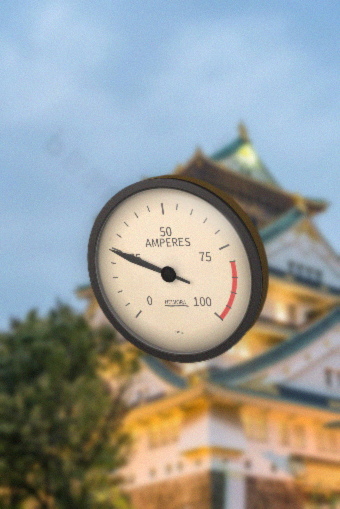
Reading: 25 A
